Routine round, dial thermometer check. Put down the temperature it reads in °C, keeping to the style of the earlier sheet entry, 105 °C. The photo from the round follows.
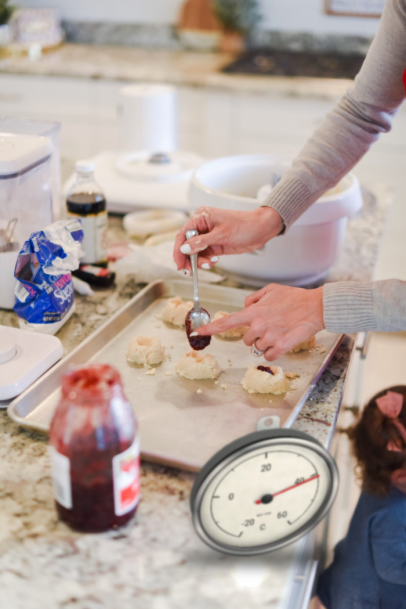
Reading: 40 °C
